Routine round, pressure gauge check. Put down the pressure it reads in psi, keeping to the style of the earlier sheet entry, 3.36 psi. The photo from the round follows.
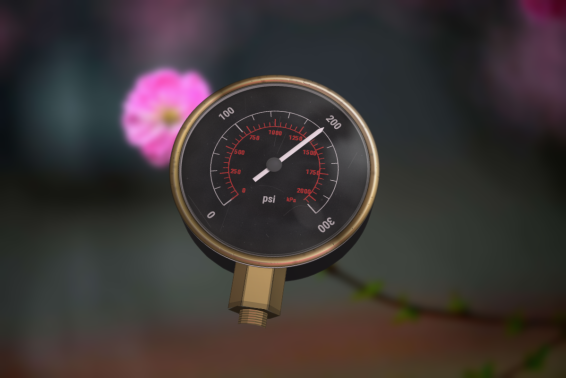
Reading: 200 psi
